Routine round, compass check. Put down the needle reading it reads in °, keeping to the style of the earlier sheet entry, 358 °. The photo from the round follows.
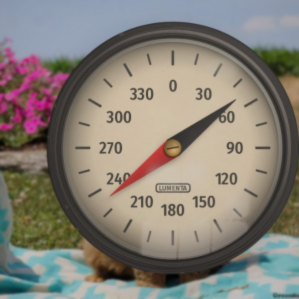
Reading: 232.5 °
